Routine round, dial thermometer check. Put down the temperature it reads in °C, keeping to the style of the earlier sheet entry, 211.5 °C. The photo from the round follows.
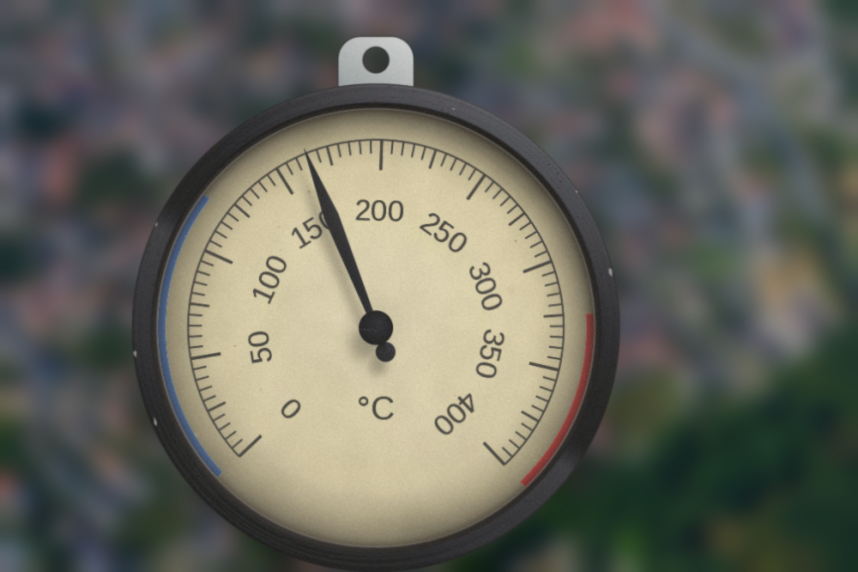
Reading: 165 °C
